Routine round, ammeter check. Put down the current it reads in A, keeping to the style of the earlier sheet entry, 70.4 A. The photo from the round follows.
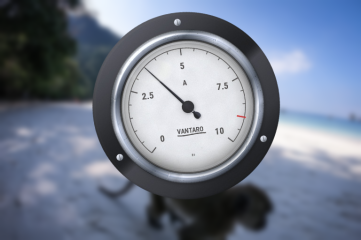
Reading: 3.5 A
